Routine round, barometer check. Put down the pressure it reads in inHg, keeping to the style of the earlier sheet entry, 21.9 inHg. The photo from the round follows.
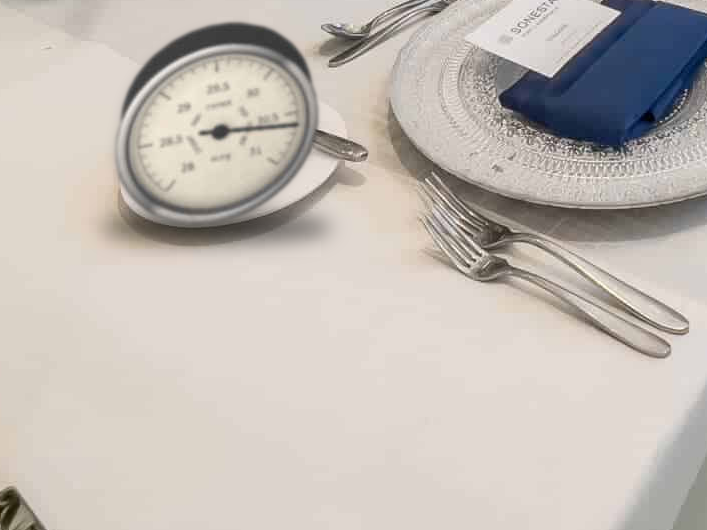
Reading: 30.6 inHg
